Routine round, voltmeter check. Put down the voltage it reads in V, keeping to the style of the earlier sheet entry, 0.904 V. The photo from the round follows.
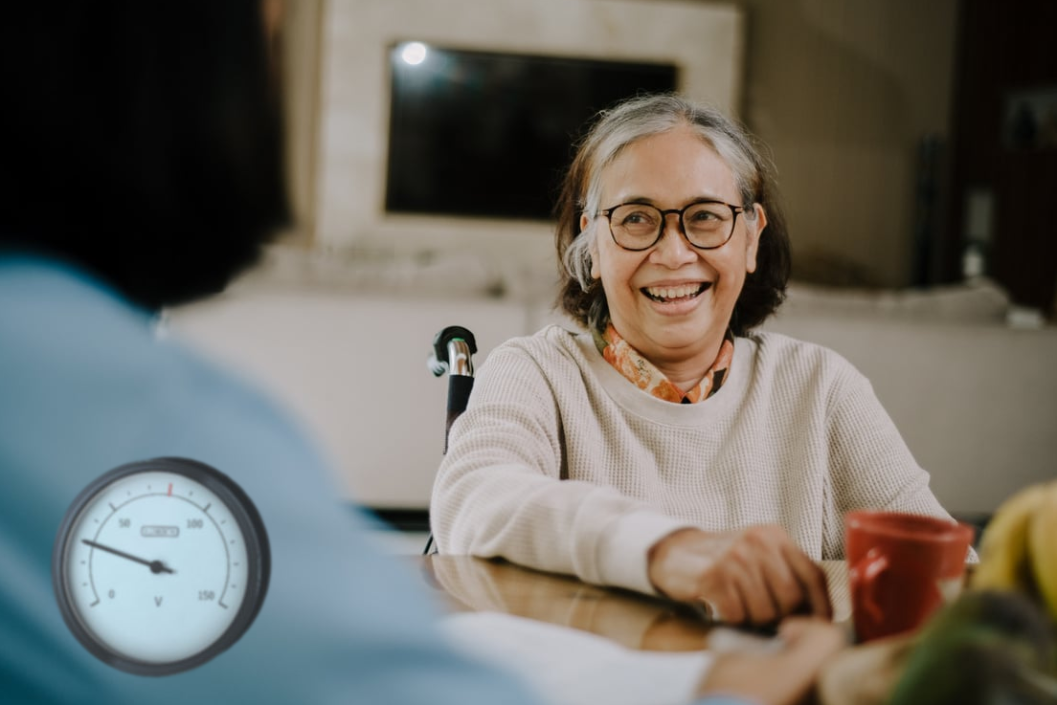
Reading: 30 V
